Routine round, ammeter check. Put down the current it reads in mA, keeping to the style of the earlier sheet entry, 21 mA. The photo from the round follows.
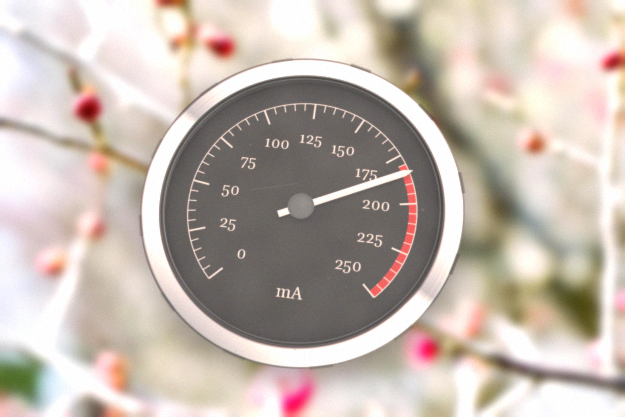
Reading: 185 mA
